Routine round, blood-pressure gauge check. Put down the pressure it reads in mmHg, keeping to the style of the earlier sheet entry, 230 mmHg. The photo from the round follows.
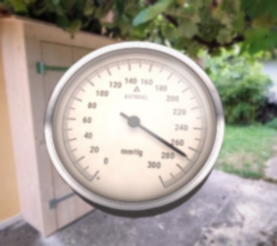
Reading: 270 mmHg
